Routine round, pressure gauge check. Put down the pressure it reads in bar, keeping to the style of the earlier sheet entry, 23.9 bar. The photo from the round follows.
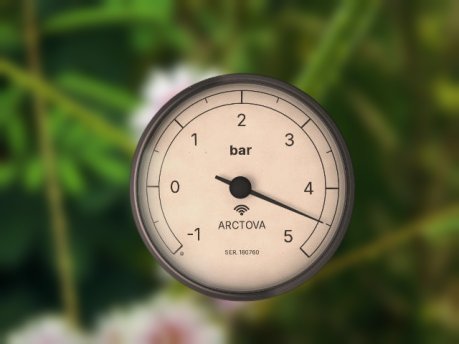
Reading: 4.5 bar
